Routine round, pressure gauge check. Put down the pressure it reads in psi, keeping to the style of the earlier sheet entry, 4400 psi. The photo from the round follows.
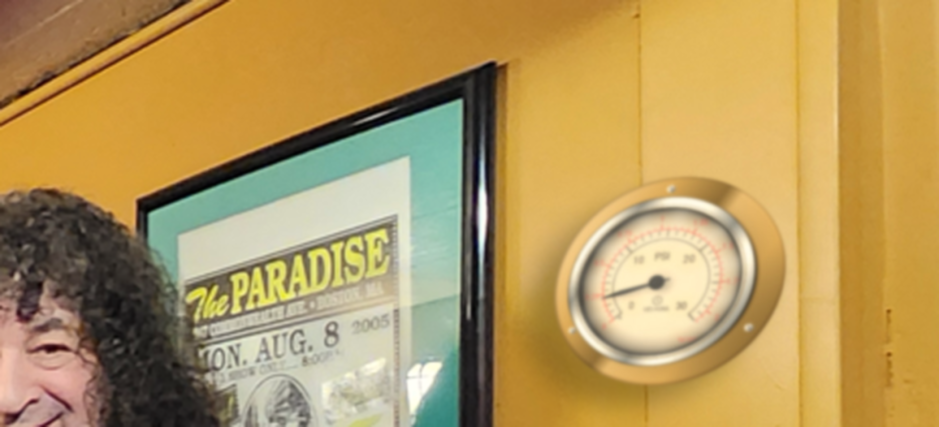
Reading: 3 psi
